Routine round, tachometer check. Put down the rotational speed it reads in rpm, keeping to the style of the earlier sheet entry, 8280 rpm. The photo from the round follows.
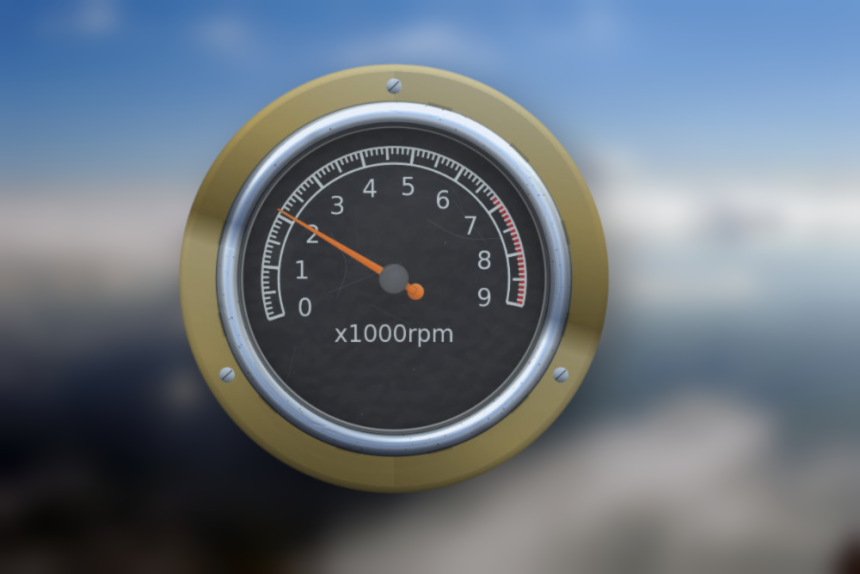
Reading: 2100 rpm
